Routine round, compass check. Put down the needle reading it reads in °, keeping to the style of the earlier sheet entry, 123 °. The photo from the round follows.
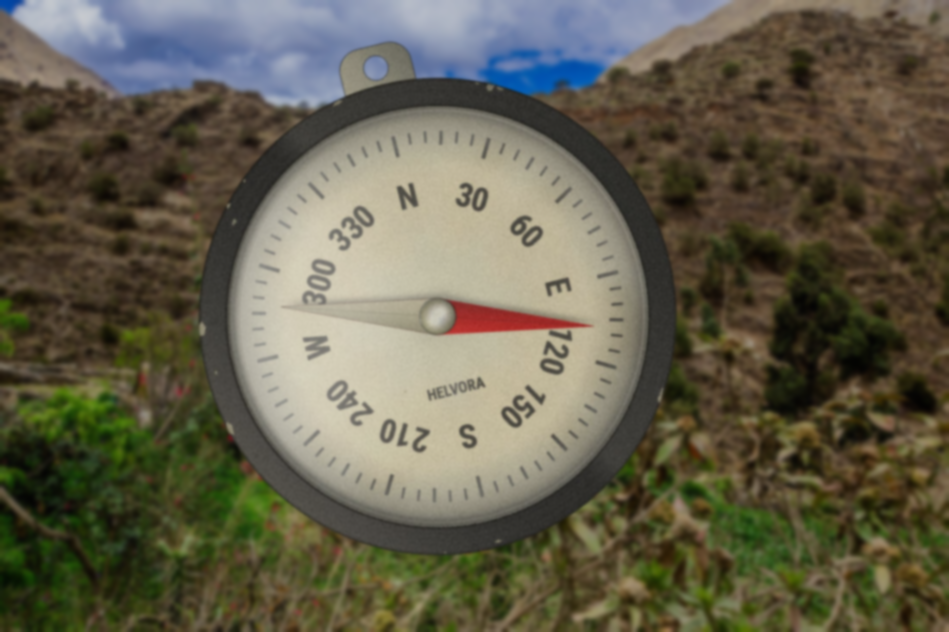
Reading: 107.5 °
